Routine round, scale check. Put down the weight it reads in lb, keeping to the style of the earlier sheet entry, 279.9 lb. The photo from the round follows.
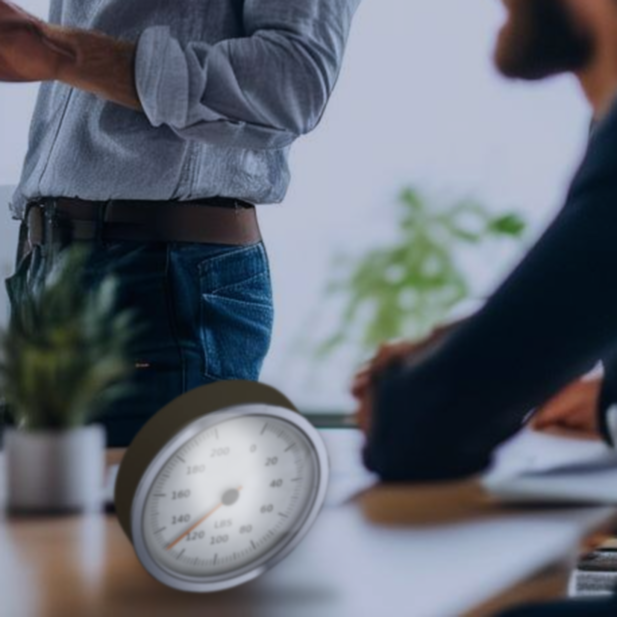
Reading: 130 lb
